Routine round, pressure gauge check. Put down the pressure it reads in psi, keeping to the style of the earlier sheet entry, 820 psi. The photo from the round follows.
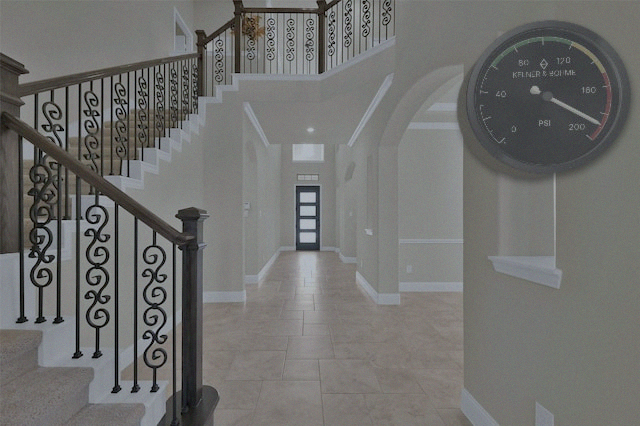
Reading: 190 psi
